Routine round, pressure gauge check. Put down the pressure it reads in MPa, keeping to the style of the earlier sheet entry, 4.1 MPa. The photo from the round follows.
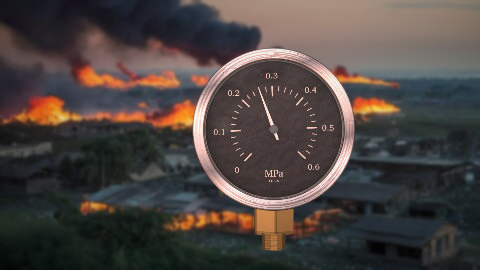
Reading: 0.26 MPa
